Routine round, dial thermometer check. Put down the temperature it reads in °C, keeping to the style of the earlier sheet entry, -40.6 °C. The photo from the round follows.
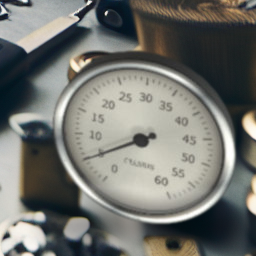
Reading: 5 °C
